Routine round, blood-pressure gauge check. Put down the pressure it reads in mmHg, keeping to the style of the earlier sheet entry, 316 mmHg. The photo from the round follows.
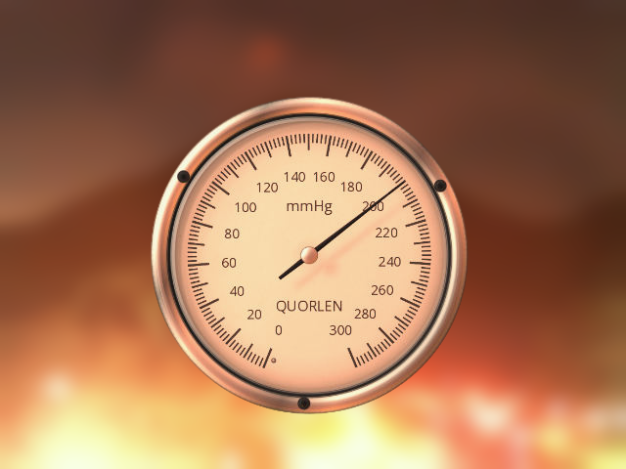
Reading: 200 mmHg
